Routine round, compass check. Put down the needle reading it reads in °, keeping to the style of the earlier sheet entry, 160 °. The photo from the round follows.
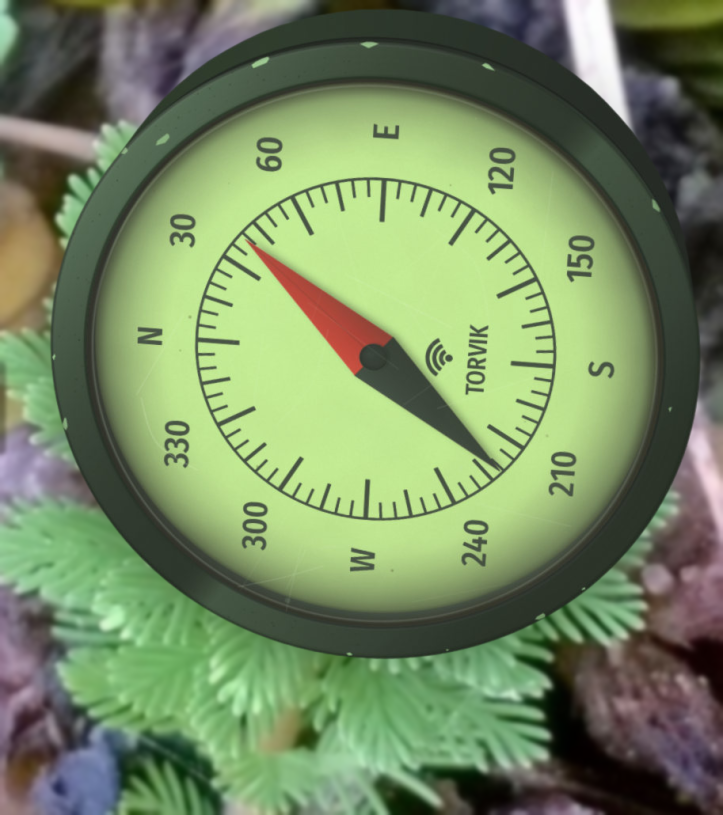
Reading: 40 °
